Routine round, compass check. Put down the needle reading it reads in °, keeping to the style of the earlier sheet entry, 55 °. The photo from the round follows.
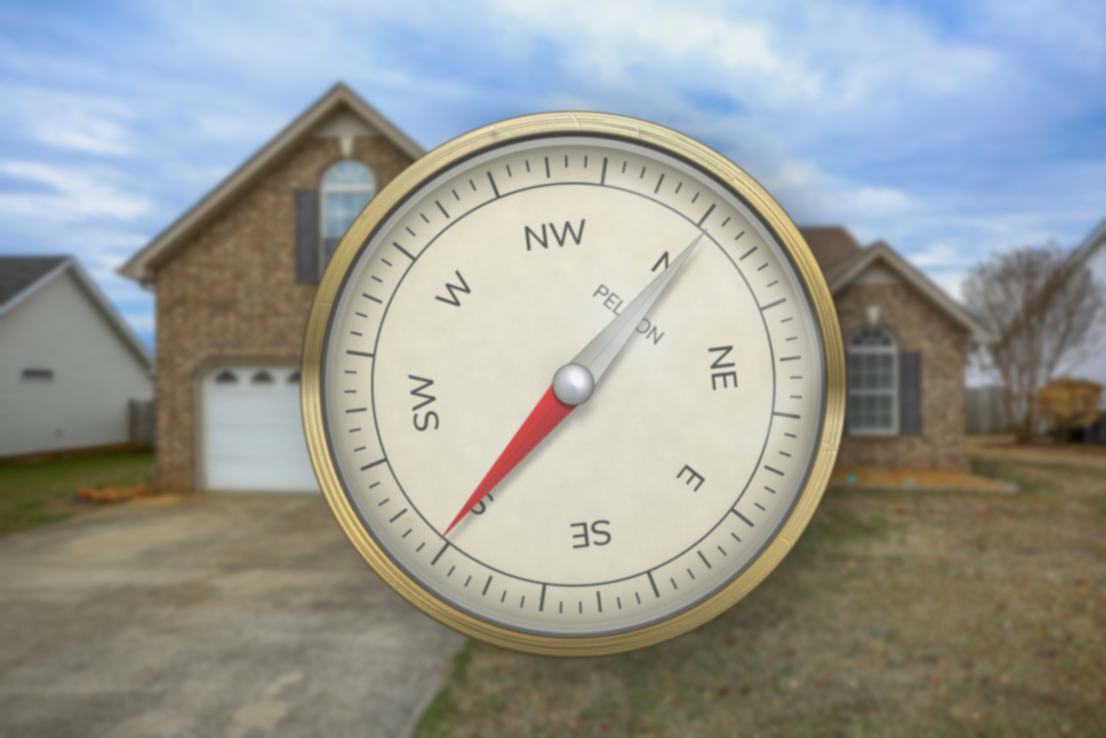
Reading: 182.5 °
